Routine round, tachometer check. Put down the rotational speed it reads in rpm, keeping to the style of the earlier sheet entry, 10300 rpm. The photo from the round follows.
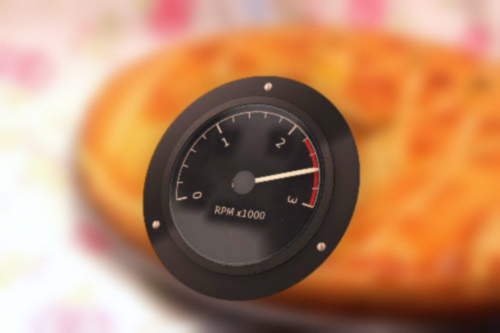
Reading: 2600 rpm
